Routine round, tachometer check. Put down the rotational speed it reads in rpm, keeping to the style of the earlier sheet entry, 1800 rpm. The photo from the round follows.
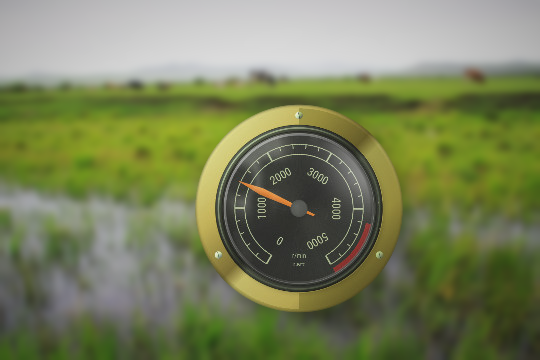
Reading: 1400 rpm
